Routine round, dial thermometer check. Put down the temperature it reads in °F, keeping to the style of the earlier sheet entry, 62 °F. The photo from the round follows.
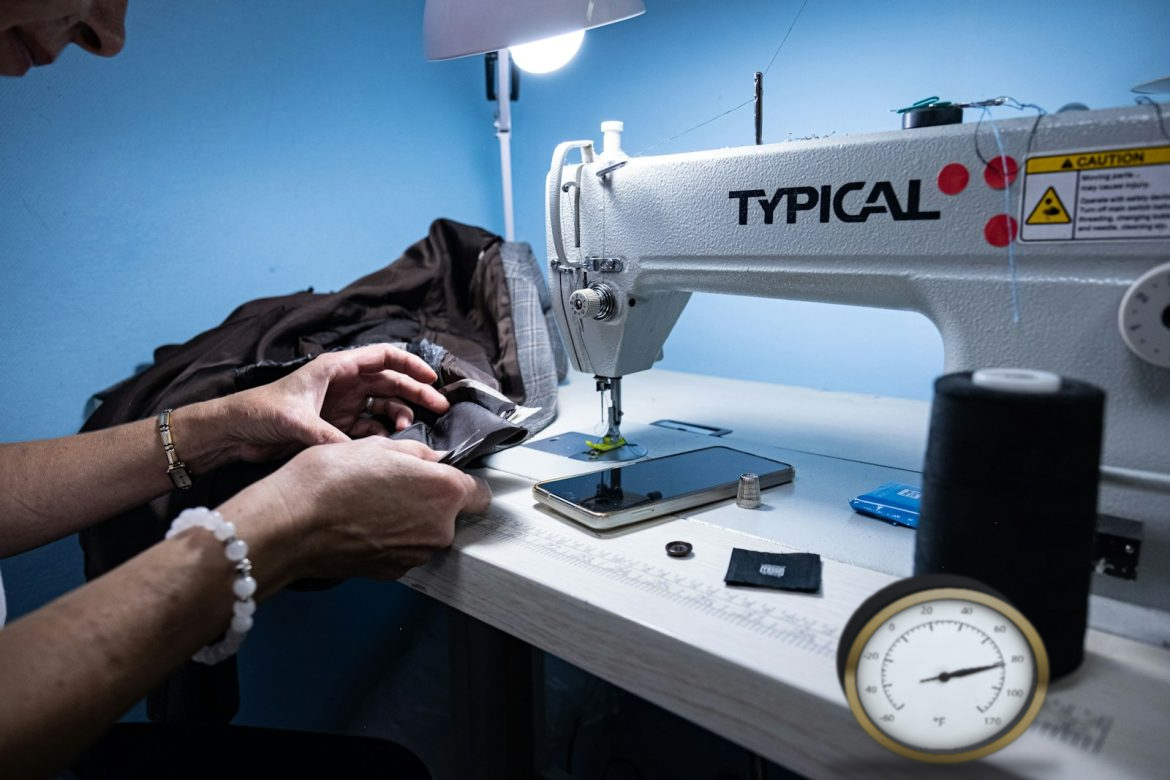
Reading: 80 °F
